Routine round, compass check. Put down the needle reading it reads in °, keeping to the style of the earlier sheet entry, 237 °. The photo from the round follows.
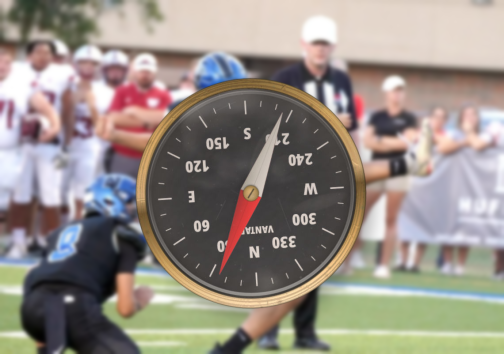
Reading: 25 °
